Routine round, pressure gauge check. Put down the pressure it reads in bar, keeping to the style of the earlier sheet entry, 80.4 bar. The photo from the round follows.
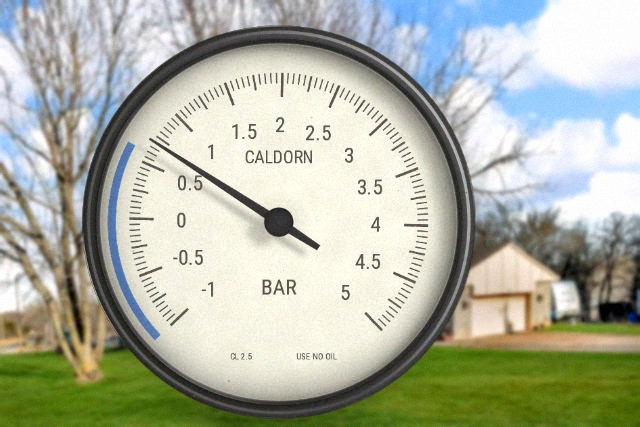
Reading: 0.7 bar
